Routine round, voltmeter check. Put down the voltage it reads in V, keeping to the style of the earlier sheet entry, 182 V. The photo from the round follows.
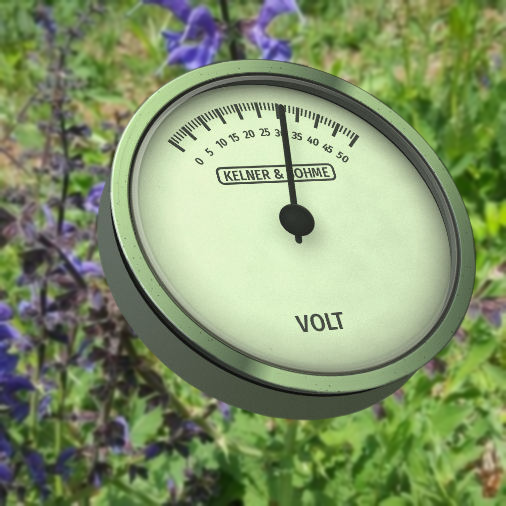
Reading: 30 V
